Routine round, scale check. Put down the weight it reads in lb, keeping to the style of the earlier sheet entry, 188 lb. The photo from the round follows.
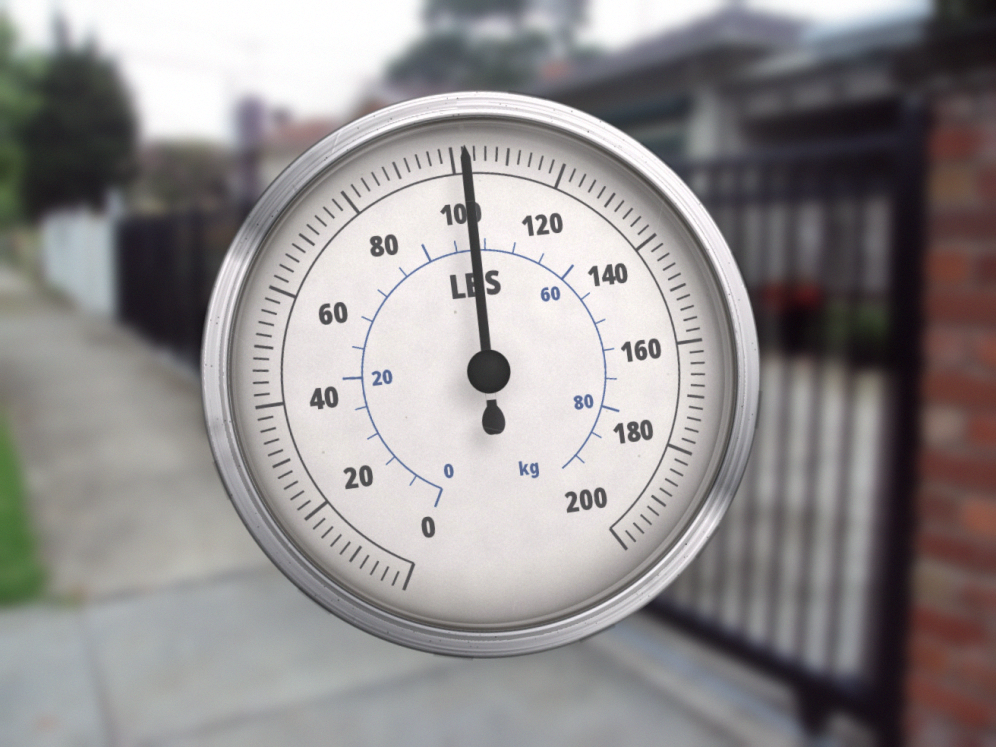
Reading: 102 lb
